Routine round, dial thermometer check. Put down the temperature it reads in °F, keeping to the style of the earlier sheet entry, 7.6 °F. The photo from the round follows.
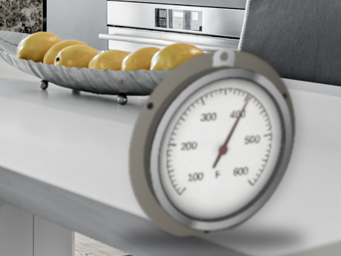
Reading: 400 °F
